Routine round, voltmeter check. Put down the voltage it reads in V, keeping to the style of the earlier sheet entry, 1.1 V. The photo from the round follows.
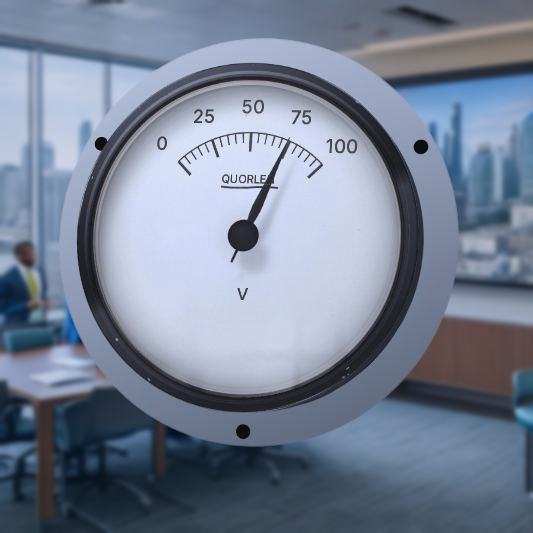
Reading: 75 V
